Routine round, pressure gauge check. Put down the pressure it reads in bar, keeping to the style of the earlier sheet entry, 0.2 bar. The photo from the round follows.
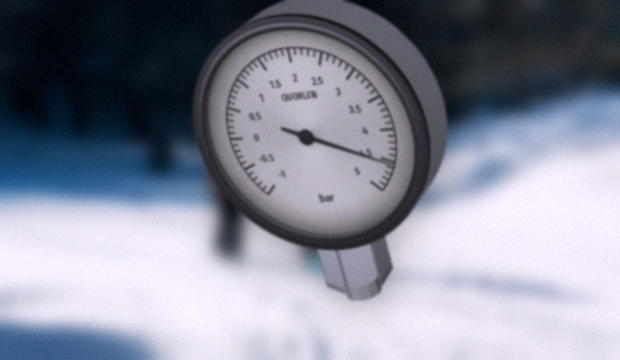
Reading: 4.5 bar
